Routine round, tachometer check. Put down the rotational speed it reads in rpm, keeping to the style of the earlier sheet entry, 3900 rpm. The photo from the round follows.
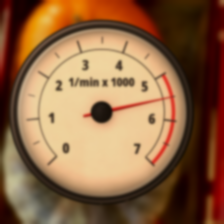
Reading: 5500 rpm
